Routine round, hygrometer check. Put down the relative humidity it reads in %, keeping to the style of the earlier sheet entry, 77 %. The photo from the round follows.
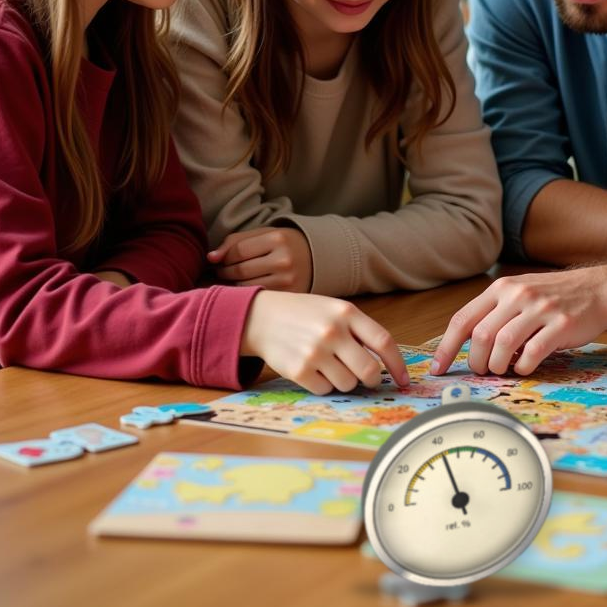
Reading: 40 %
